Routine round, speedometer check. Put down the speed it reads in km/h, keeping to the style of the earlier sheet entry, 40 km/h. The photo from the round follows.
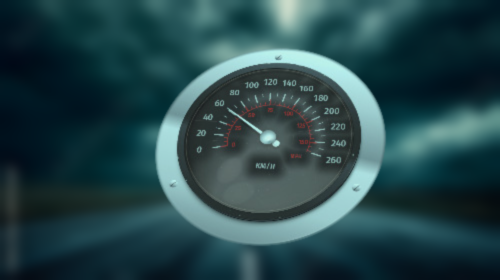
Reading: 60 km/h
